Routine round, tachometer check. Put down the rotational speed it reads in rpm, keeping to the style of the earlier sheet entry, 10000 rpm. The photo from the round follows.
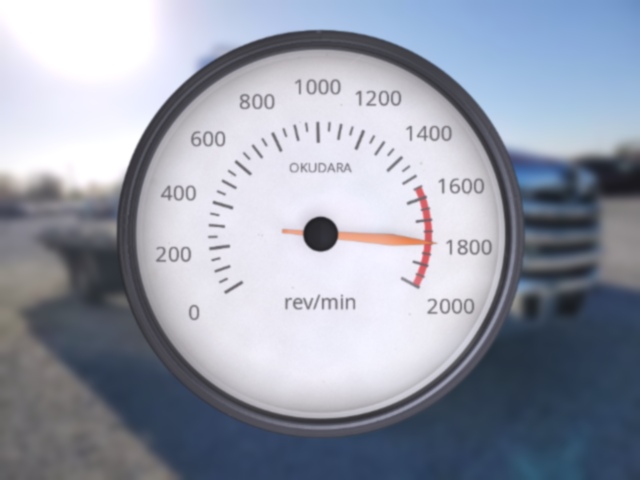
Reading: 1800 rpm
